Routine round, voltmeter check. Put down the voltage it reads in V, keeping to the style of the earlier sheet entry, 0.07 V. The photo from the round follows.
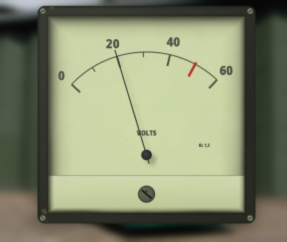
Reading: 20 V
